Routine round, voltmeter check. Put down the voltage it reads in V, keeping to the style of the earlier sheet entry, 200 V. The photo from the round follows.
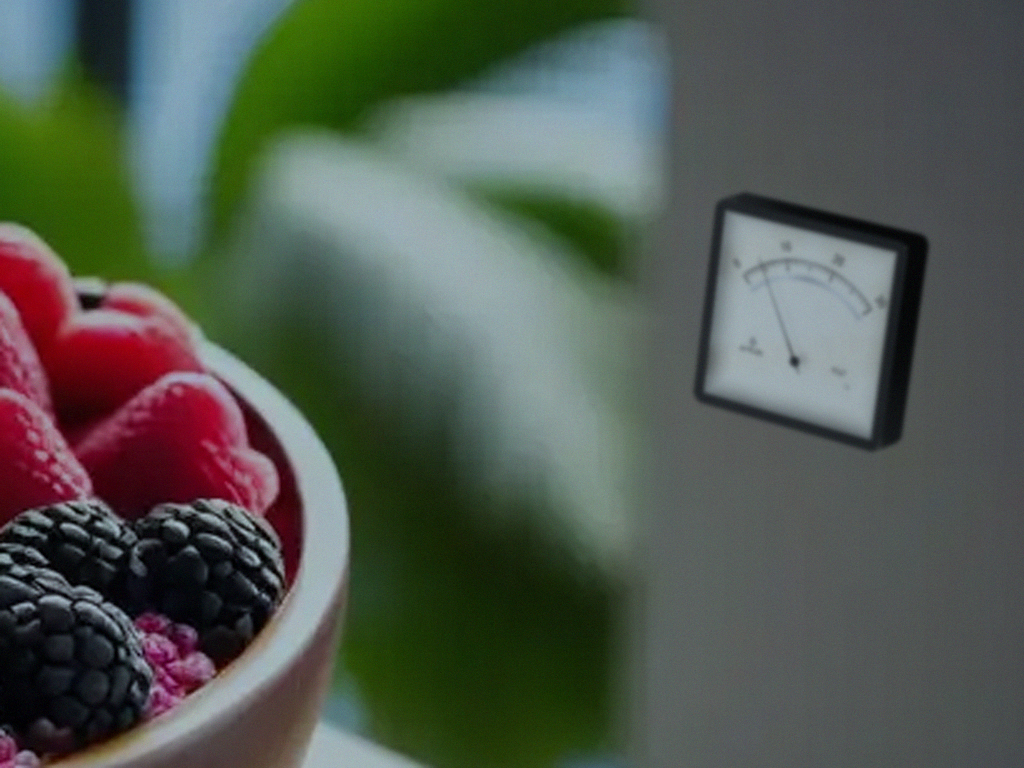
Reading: 5 V
